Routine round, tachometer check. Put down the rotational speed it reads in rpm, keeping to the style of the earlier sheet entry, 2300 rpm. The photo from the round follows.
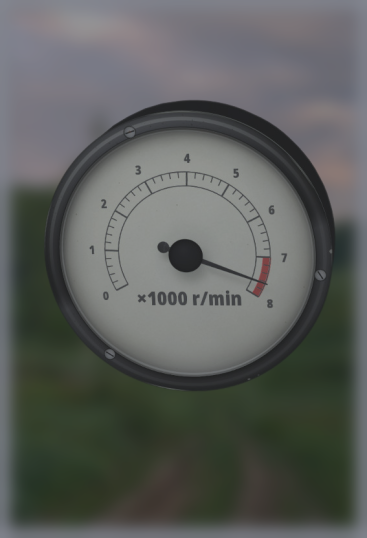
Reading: 7600 rpm
